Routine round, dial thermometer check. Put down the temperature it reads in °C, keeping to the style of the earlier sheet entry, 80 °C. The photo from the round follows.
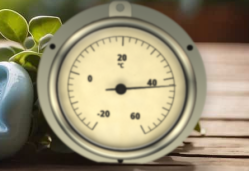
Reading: 42 °C
